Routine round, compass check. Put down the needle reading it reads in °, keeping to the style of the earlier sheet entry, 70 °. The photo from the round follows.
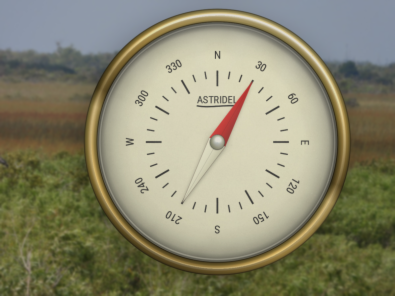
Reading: 30 °
